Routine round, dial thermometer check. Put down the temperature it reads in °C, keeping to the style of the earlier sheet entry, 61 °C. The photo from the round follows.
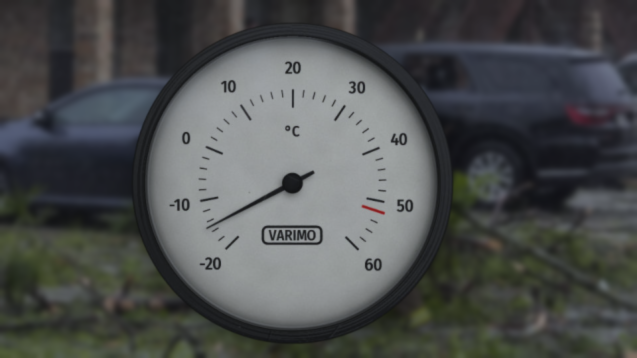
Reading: -15 °C
